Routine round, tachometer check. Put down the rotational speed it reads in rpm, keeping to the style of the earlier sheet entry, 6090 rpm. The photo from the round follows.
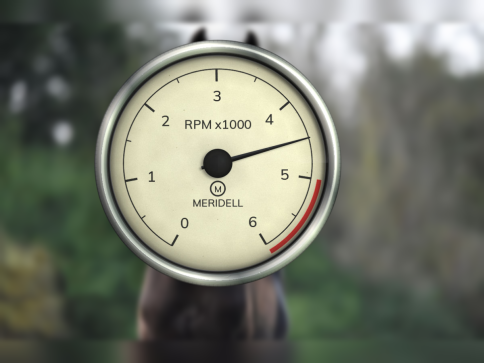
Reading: 4500 rpm
